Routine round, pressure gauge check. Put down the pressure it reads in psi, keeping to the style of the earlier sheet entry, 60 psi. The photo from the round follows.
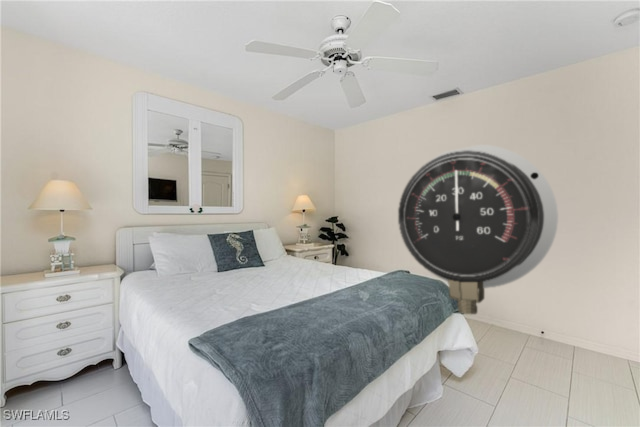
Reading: 30 psi
